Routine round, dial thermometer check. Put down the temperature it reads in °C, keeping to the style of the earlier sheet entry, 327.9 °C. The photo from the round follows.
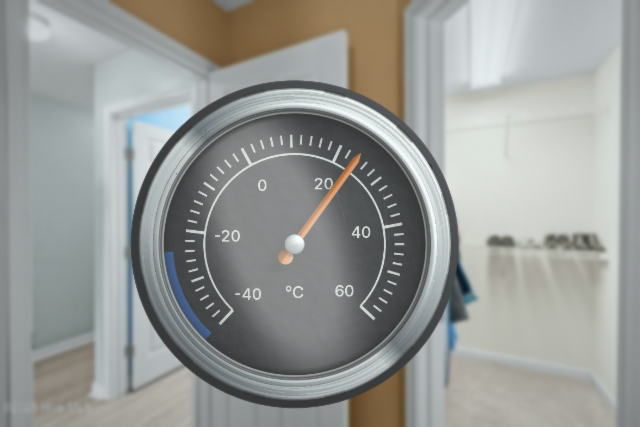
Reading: 24 °C
